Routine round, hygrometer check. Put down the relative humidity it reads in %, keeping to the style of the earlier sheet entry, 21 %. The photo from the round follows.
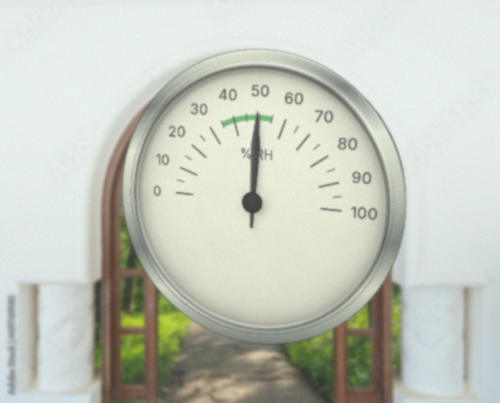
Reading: 50 %
